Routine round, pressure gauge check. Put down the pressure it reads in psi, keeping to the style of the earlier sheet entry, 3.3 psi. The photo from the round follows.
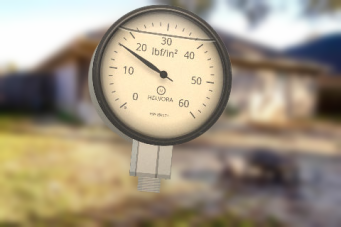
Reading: 16 psi
